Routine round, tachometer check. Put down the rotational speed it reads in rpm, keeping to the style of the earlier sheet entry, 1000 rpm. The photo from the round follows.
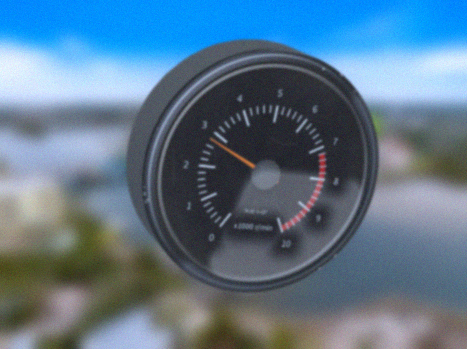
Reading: 2800 rpm
